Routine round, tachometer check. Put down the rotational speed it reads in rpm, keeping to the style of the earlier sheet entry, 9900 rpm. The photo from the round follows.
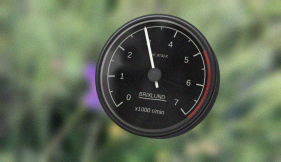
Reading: 3000 rpm
